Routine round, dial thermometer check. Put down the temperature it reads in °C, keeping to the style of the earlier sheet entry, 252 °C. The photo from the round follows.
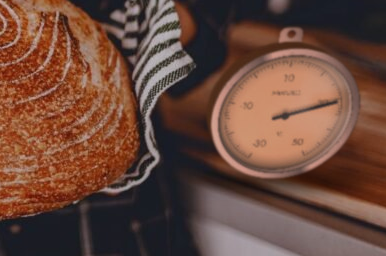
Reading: 30 °C
